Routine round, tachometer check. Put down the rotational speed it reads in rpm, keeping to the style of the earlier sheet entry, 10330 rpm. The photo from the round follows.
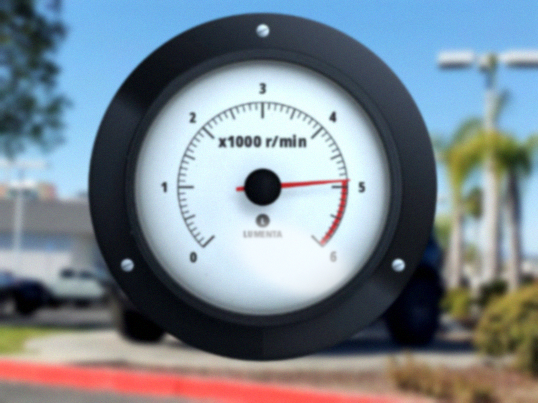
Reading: 4900 rpm
